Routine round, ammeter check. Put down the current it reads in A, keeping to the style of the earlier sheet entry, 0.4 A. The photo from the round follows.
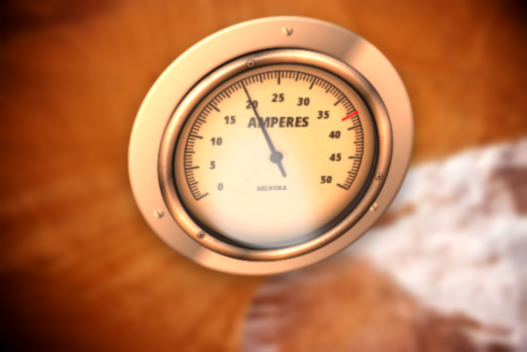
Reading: 20 A
